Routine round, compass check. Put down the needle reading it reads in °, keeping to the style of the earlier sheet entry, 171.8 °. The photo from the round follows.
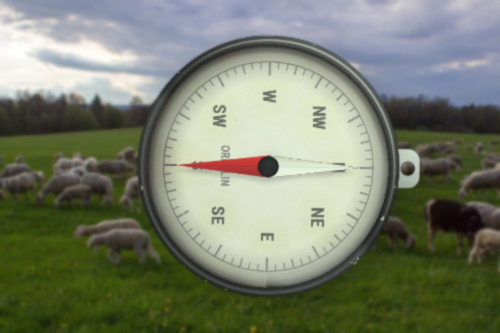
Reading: 180 °
